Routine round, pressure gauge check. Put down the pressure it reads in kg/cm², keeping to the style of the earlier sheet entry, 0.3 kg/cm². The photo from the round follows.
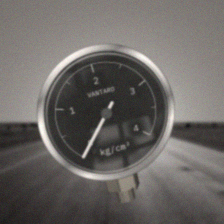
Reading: 0 kg/cm²
